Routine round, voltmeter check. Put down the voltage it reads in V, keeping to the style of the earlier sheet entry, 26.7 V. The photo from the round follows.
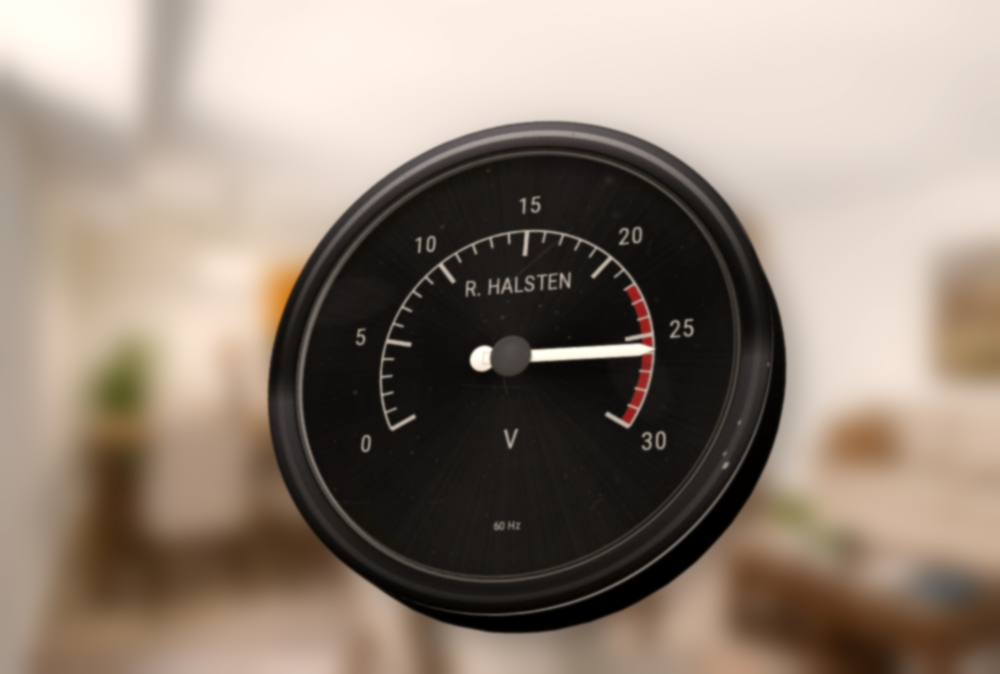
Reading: 26 V
